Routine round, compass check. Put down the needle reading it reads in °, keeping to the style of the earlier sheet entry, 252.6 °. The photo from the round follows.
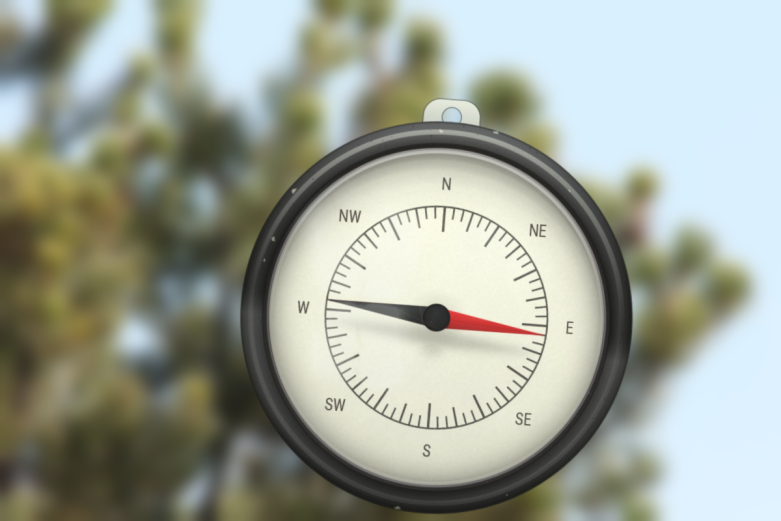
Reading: 95 °
